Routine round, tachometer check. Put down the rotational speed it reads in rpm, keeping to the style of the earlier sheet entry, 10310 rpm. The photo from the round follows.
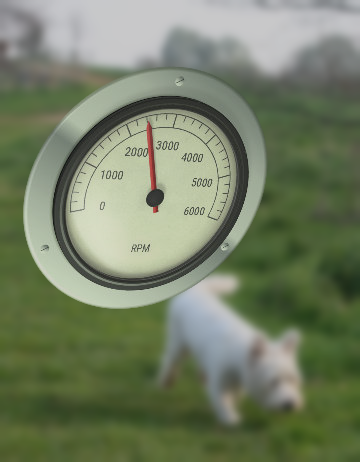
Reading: 2400 rpm
